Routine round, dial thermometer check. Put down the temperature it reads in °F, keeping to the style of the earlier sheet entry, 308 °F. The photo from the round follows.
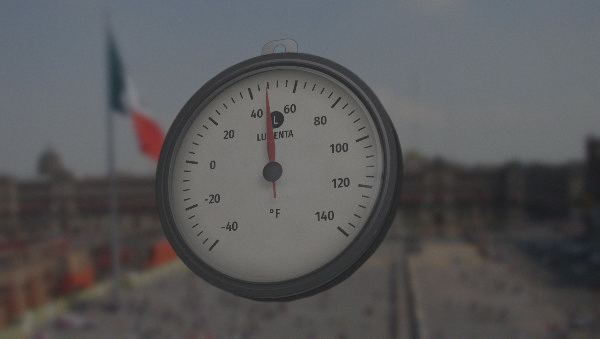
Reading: 48 °F
